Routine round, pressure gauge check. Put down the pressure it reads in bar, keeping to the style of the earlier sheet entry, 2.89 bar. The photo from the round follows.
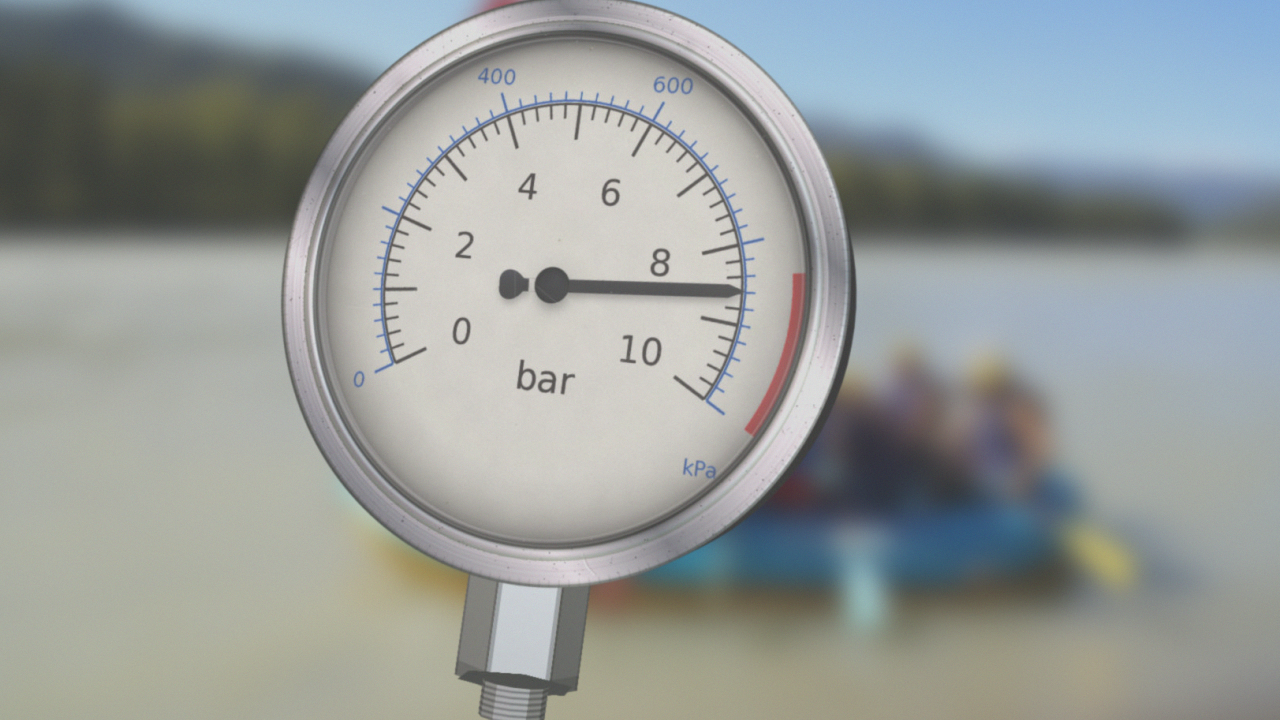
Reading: 8.6 bar
